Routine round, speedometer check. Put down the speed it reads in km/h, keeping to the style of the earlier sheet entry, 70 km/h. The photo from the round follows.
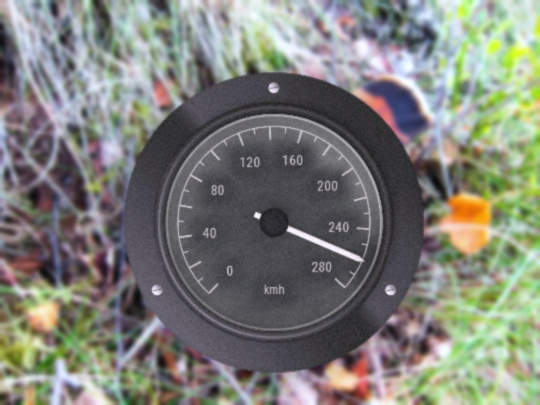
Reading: 260 km/h
